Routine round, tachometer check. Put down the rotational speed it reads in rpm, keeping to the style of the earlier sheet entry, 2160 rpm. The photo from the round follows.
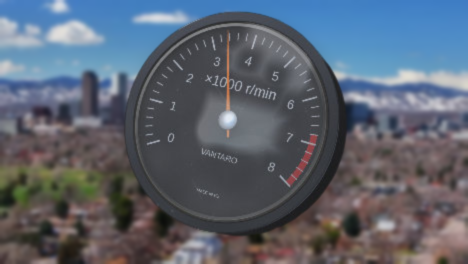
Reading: 3400 rpm
